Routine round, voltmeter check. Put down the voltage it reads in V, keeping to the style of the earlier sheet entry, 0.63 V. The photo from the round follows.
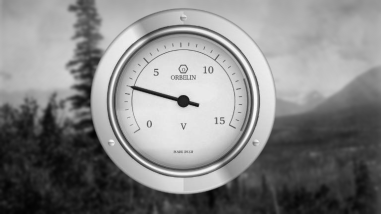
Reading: 3 V
